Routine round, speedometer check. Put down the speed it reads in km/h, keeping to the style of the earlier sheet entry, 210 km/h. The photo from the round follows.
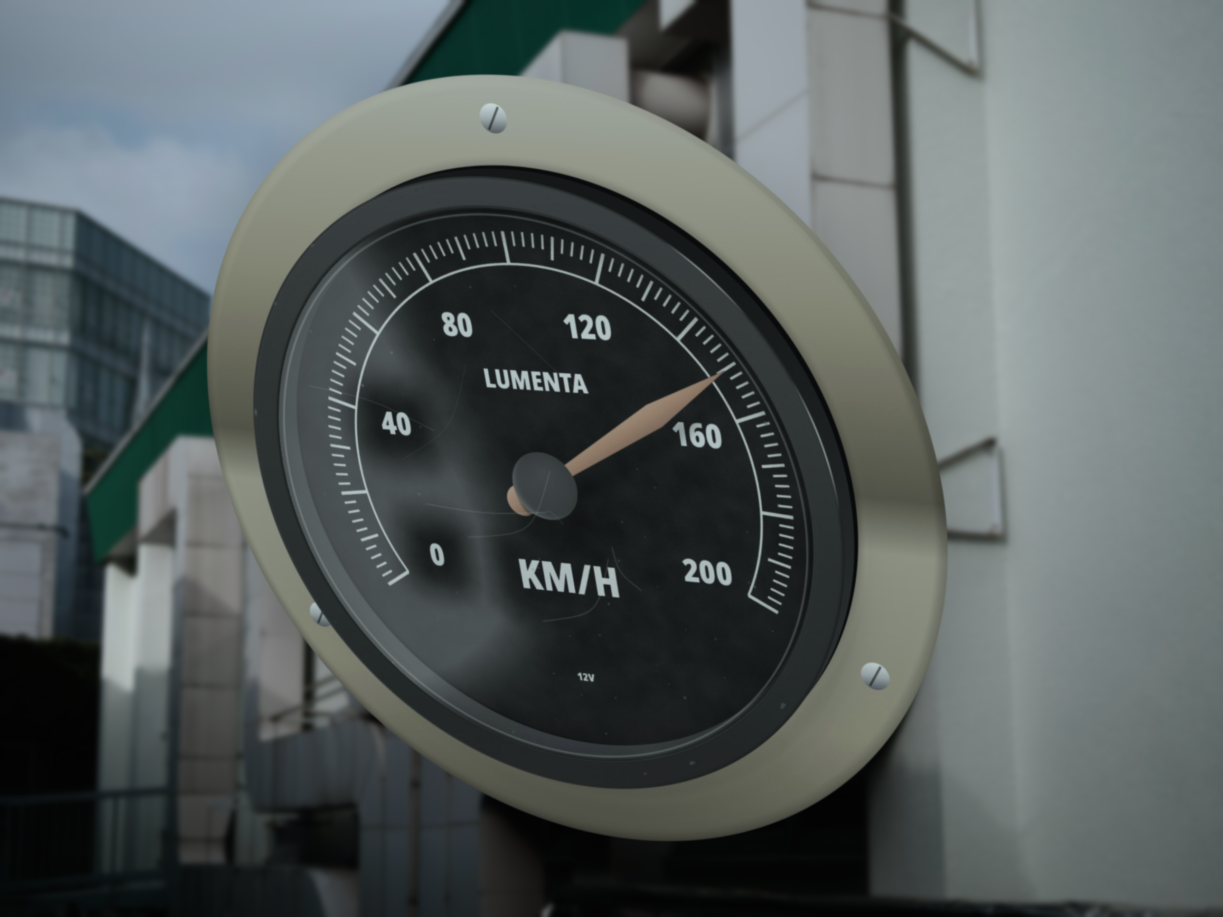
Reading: 150 km/h
